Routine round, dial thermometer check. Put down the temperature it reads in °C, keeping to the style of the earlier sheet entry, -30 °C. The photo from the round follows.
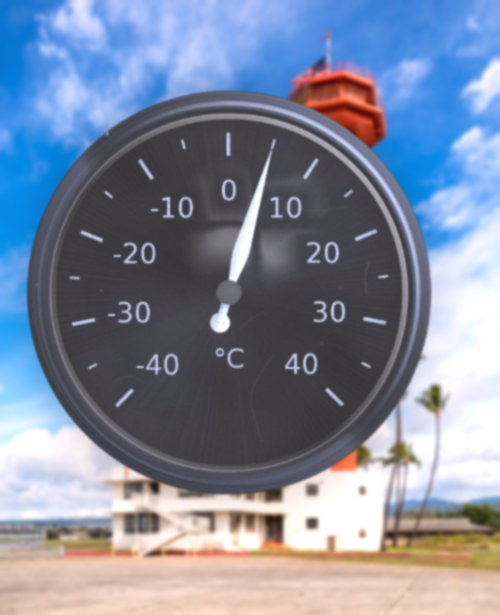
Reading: 5 °C
